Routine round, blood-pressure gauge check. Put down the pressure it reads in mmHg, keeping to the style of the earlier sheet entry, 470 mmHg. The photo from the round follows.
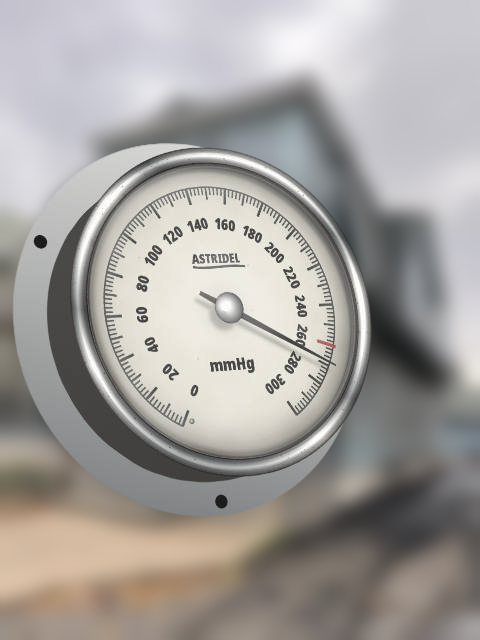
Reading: 270 mmHg
